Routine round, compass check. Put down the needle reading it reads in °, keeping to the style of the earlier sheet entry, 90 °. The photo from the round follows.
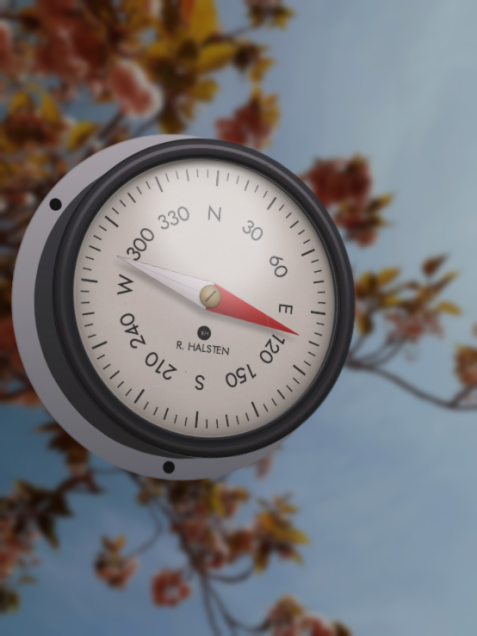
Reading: 105 °
